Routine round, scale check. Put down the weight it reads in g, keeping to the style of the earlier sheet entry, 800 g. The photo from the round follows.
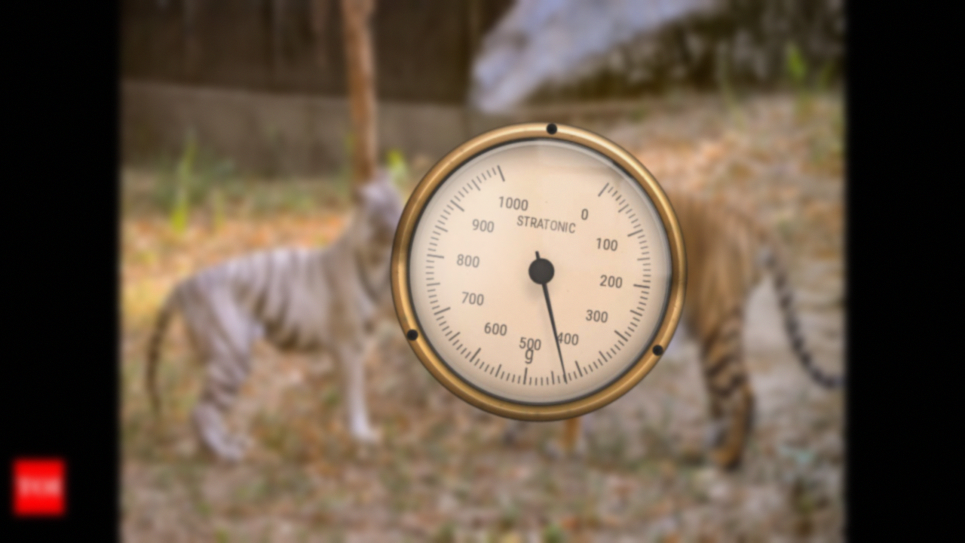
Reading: 430 g
